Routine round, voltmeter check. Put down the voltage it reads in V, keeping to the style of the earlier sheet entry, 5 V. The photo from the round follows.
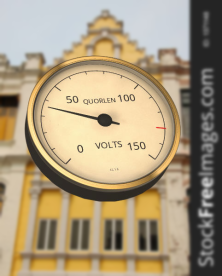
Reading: 35 V
